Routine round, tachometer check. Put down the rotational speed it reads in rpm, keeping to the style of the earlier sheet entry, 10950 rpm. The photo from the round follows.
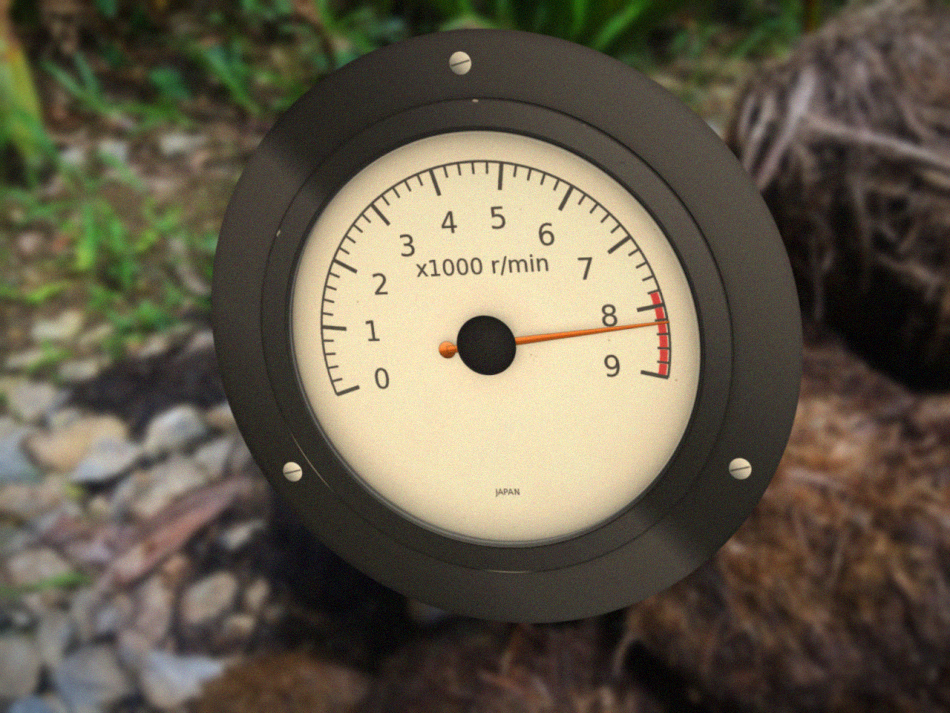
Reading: 8200 rpm
